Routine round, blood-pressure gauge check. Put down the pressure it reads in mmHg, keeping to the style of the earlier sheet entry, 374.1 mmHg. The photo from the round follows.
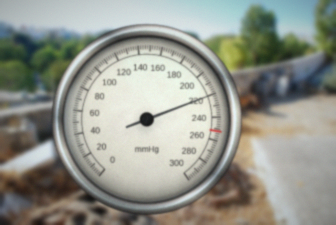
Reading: 220 mmHg
